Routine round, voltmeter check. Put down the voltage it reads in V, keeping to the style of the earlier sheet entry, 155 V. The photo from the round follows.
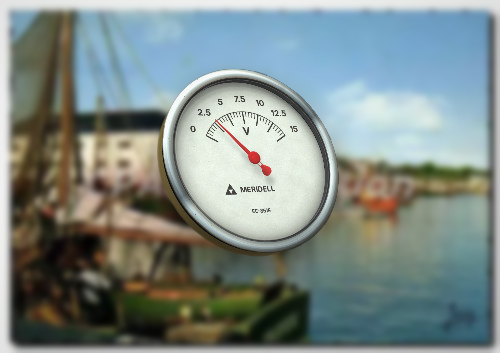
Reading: 2.5 V
